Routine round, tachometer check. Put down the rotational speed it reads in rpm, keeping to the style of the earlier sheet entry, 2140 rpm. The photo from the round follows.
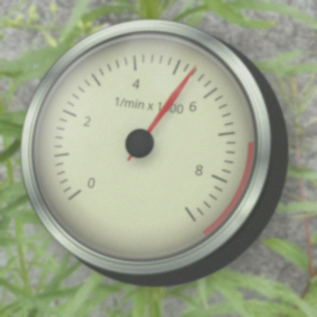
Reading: 5400 rpm
